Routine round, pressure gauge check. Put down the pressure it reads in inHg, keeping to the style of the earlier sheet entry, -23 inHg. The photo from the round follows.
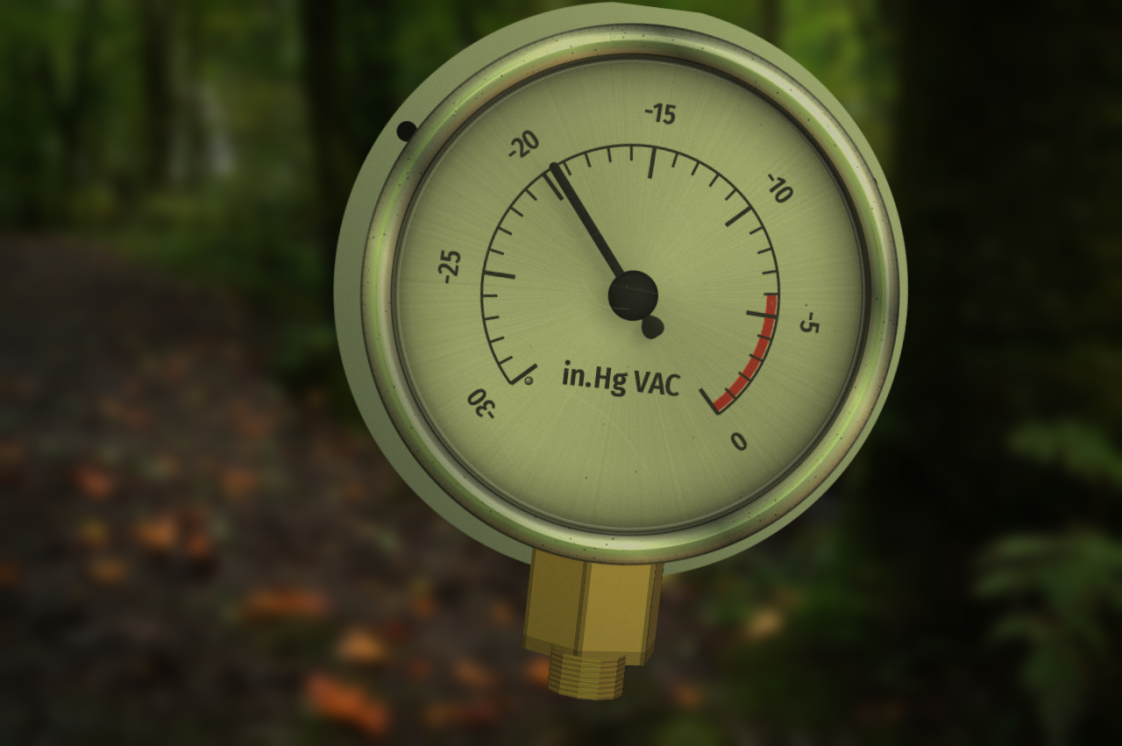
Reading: -19.5 inHg
